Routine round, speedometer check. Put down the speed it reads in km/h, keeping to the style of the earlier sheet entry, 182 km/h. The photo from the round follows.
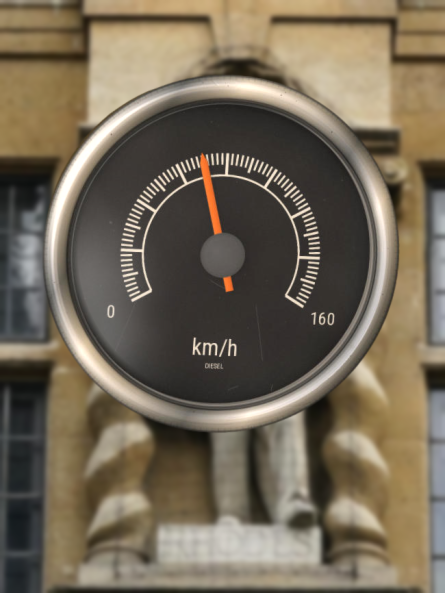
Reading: 70 km/h
